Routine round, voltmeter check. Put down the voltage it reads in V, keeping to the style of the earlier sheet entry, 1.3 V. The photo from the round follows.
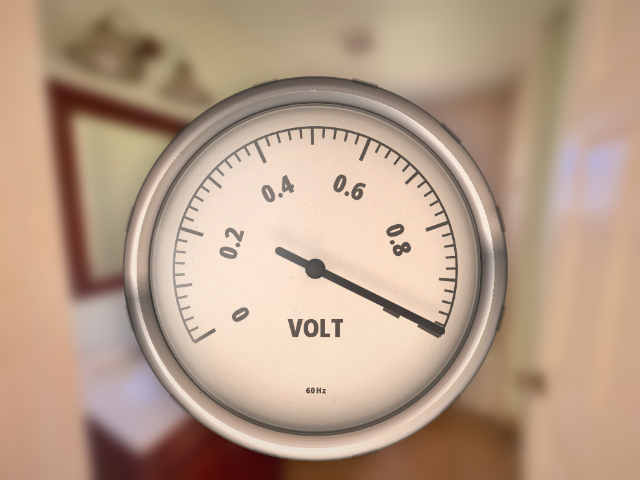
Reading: 0.99 V
